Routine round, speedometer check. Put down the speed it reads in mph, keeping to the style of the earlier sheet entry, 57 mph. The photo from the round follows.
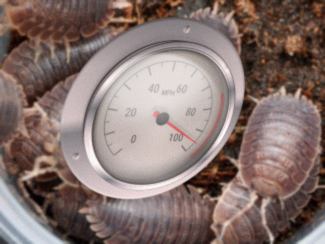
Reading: 95 mph
